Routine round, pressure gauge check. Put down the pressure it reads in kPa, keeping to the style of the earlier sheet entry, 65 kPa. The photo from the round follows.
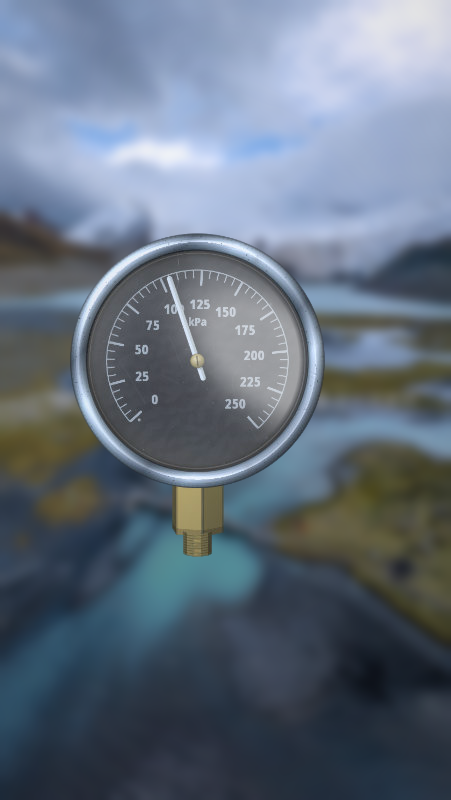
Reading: 105 kPa
